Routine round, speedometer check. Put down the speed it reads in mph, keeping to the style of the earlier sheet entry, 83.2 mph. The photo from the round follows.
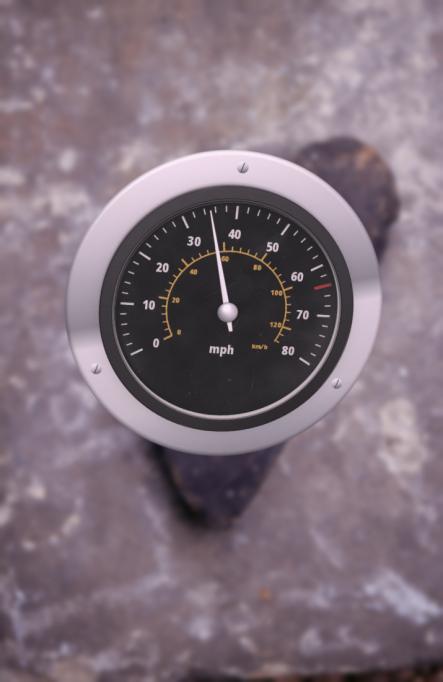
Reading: 35 mph
